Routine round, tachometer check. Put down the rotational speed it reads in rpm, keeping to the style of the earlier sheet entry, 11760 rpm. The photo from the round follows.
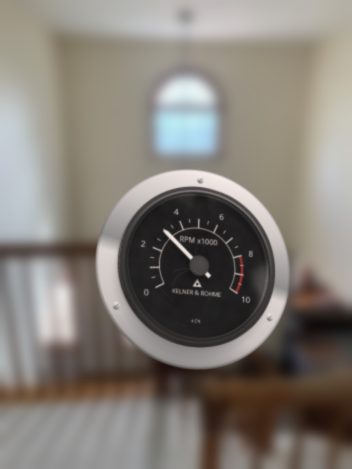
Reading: 3000 rpm
